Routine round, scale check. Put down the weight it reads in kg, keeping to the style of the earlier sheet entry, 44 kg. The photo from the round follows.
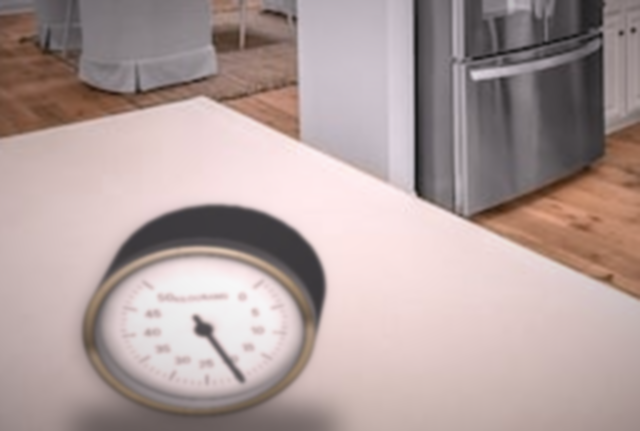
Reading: 20 kg
